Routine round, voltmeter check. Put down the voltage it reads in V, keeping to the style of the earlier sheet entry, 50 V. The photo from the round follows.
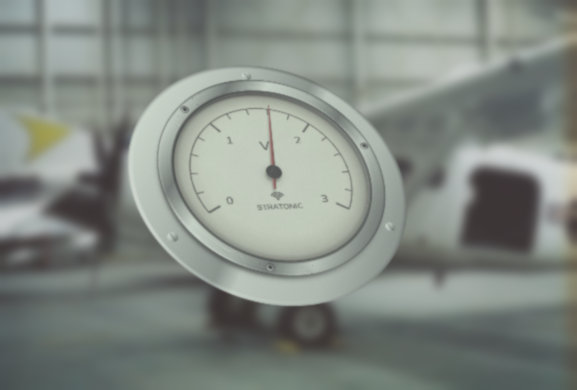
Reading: 1.6 V
